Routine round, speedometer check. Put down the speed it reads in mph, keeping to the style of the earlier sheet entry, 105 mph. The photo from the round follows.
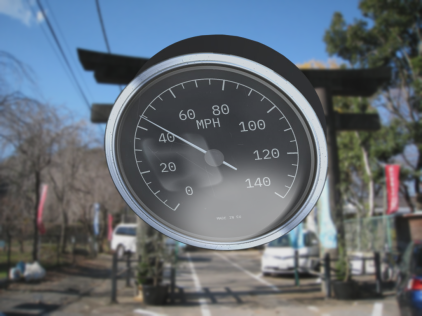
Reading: 45 mph
